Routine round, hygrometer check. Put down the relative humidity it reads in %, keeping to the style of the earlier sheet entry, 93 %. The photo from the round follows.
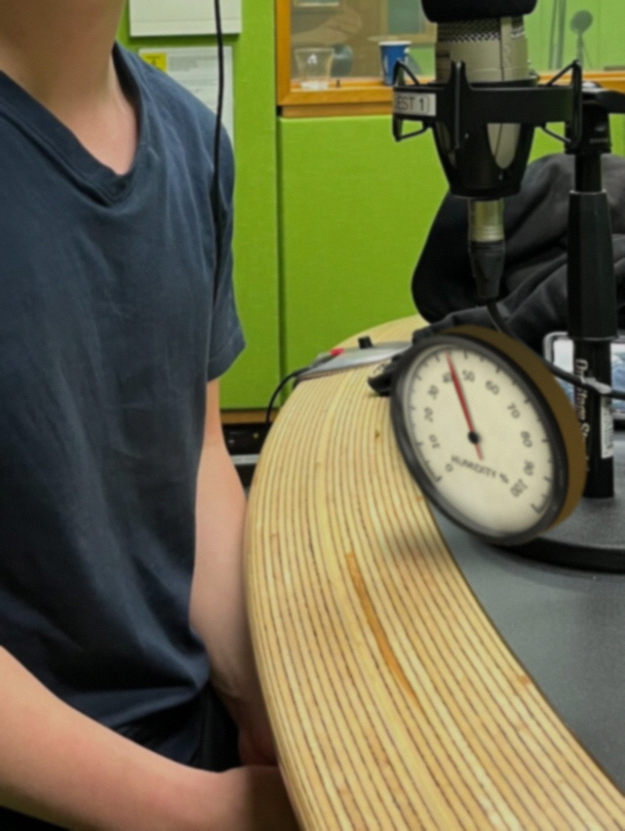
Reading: 45 %
